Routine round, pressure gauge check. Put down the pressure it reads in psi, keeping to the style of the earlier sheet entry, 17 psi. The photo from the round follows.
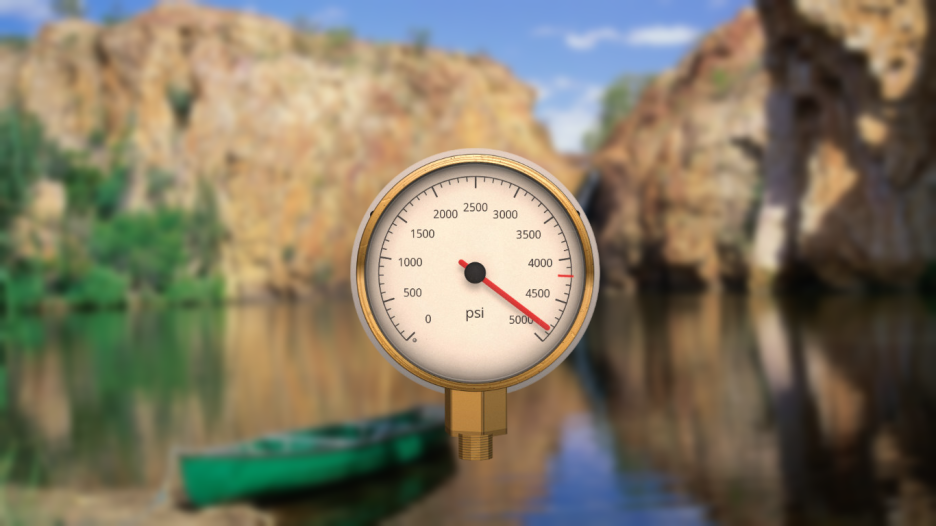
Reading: 4850 psi
